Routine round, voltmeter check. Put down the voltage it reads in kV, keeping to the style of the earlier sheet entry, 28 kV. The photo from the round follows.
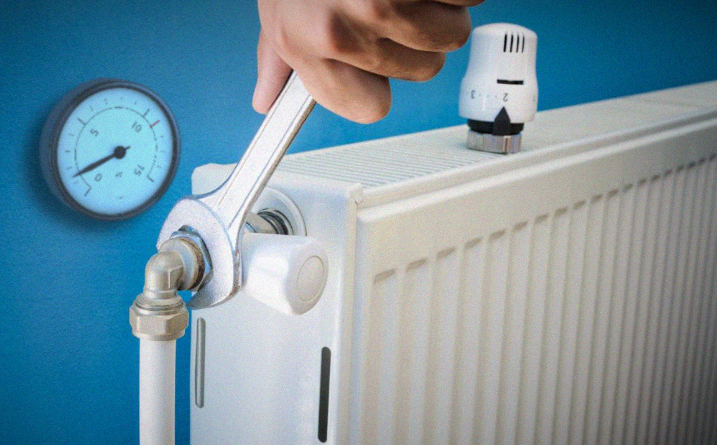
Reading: 1.5 kV
